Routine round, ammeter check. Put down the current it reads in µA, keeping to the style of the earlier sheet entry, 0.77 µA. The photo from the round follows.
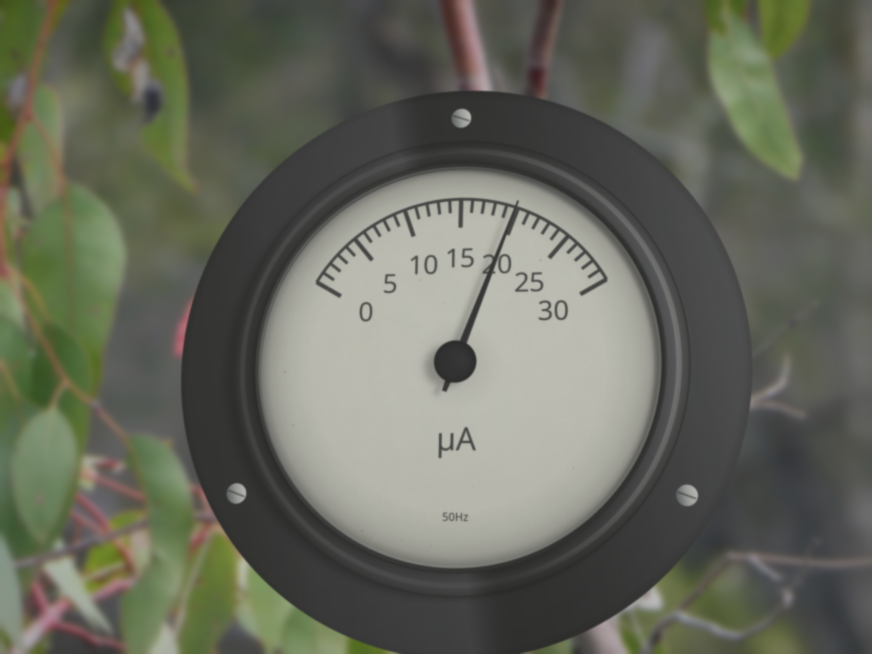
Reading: 20 µA
